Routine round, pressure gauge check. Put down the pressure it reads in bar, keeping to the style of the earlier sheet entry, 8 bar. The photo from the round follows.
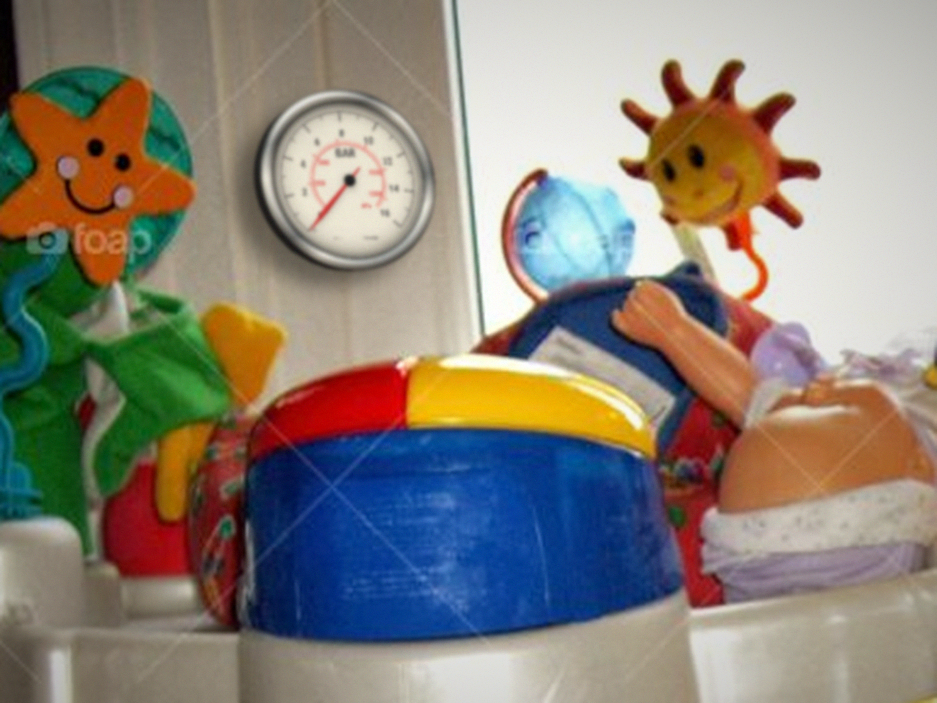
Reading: 0 bar
